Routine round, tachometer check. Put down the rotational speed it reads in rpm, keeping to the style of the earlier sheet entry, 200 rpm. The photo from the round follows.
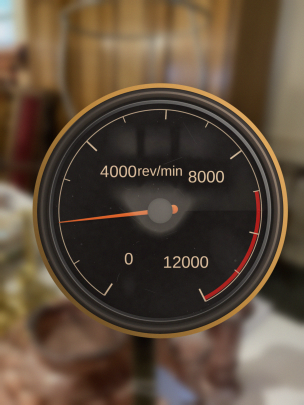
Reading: 2000 rpm
